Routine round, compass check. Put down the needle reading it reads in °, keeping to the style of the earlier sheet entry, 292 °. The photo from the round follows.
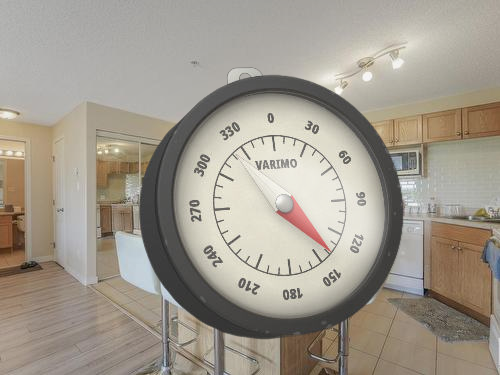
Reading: 140 °
